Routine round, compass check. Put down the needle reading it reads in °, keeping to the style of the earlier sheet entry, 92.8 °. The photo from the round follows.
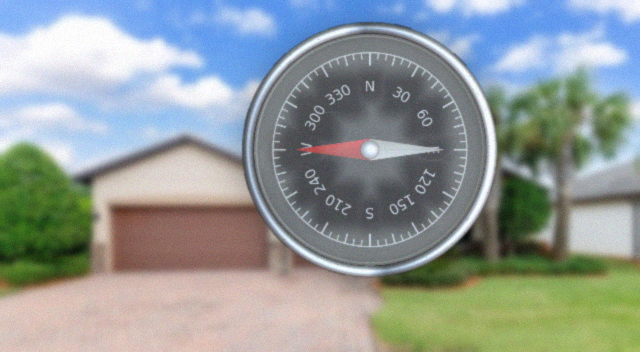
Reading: 270 °
